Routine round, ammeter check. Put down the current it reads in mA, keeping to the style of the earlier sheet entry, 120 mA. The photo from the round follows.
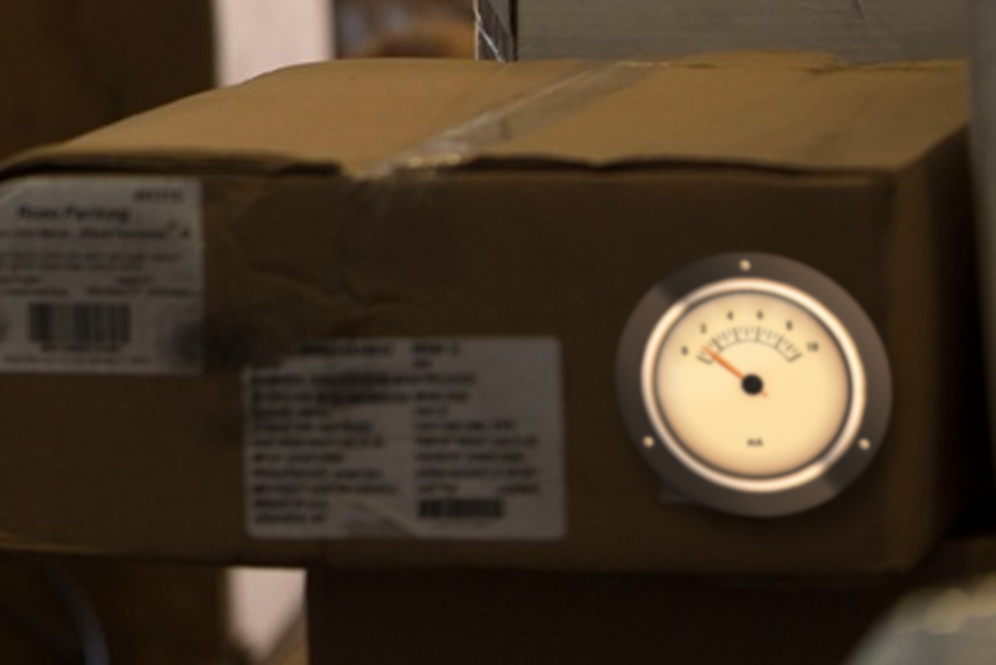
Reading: 1 mA
